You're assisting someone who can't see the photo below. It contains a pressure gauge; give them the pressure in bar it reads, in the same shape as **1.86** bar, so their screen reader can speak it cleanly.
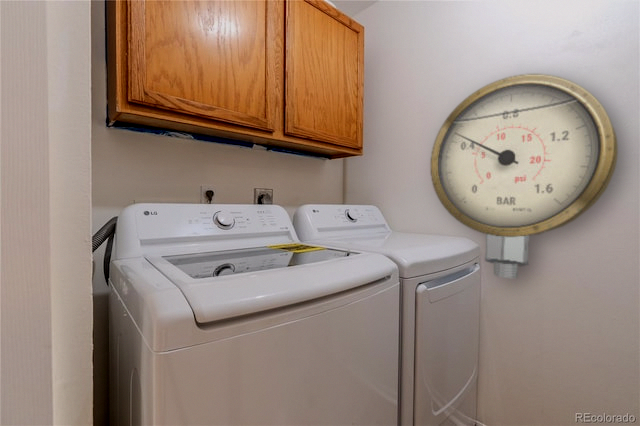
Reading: **0.45** bar
